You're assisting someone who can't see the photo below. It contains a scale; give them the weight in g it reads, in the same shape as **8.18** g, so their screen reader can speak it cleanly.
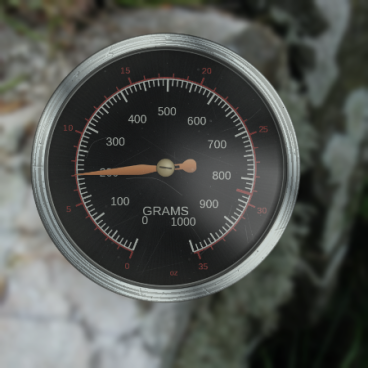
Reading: **200** g
